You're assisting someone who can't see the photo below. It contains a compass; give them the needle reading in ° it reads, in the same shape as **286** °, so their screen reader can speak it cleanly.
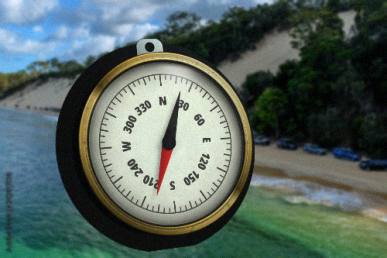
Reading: **200** °
